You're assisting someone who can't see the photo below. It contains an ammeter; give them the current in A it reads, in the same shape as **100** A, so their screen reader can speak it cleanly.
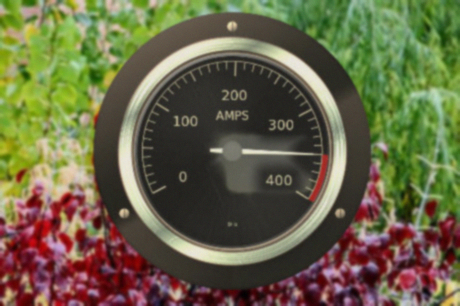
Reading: **350** A
